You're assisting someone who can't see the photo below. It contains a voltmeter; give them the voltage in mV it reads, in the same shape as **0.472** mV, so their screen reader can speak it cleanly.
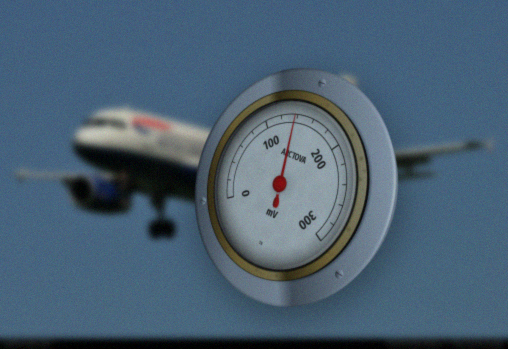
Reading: **140** mV
